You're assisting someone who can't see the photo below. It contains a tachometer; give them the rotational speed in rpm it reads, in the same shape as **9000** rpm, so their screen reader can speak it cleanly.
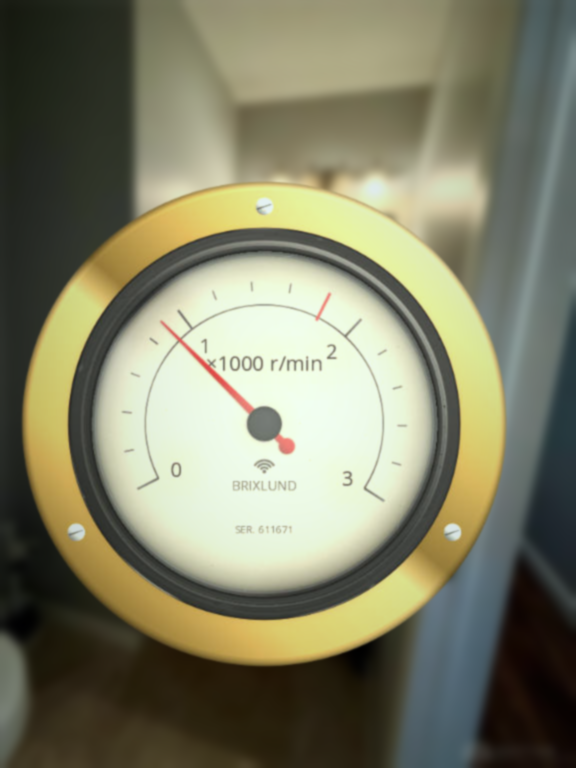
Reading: **900** rpm
